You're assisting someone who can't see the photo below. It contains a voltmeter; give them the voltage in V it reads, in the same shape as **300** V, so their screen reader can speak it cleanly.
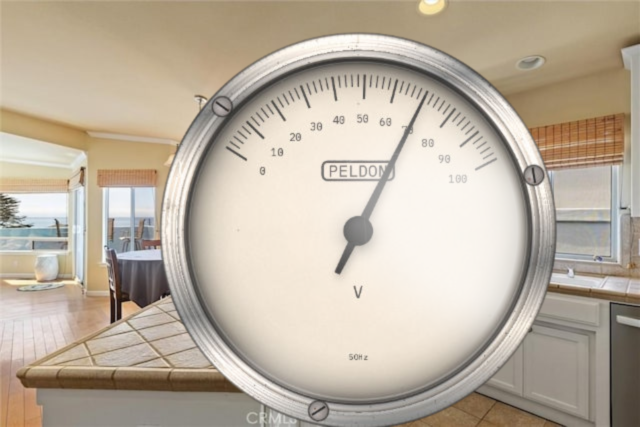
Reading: **70** V
